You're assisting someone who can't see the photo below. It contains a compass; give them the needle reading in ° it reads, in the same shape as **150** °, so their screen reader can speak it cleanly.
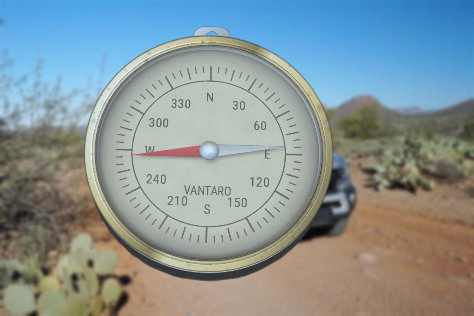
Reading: **265** °
